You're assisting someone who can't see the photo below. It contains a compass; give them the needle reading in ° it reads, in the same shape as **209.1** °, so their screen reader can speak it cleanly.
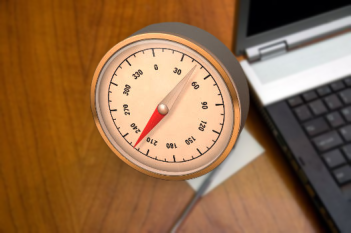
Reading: **225** °
